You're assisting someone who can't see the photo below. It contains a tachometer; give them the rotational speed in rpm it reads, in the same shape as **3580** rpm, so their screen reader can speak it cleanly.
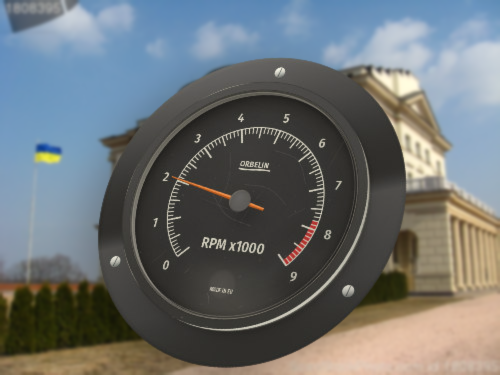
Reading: **2000** rpm
